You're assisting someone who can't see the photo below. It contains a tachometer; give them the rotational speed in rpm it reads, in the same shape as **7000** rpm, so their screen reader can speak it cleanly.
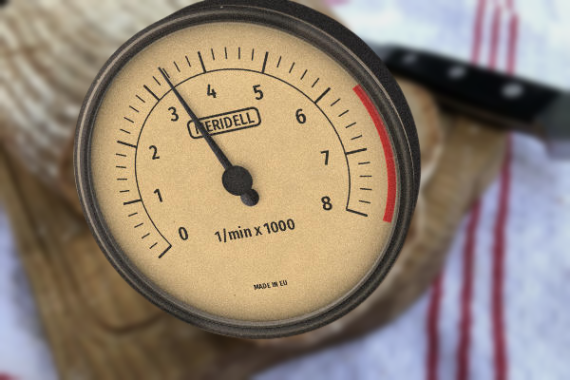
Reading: **3400** rpm
